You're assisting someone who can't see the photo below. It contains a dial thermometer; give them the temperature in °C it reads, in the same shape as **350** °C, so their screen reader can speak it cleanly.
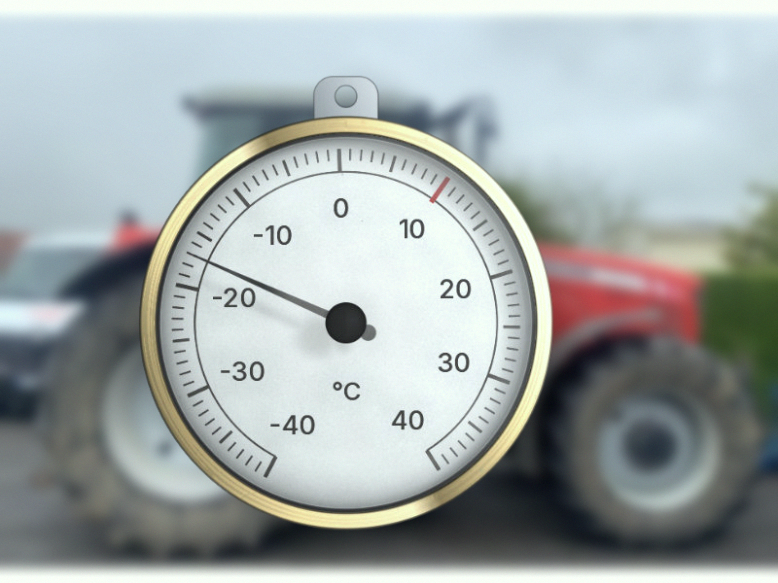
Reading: **-17** °C
